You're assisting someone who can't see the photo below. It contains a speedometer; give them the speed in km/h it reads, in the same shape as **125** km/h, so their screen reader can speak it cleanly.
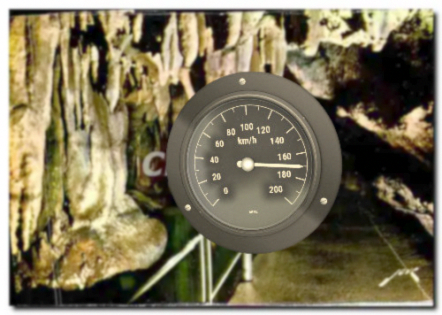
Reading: **170** km/h
